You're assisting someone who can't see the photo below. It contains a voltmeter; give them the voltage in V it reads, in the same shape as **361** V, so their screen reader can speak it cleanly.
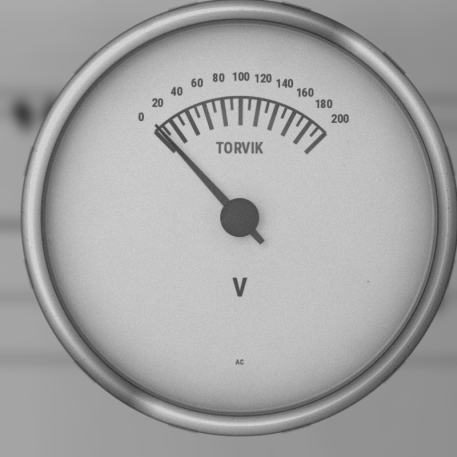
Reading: **5** V
